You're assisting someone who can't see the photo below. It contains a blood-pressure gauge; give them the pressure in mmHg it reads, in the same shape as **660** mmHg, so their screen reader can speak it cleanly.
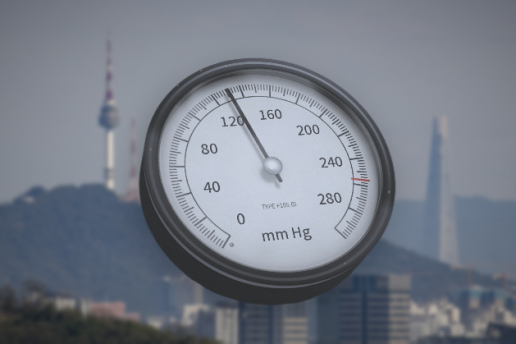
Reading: **130** mmHg
